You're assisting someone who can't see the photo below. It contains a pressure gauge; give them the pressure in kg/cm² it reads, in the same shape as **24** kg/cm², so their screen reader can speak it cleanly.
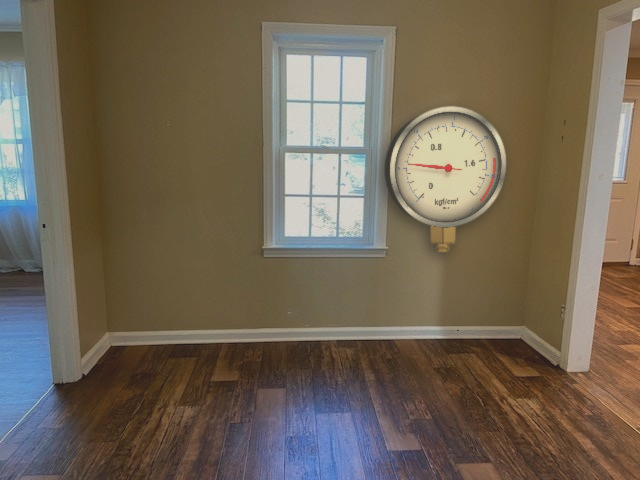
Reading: **0.4** kg/cm²
